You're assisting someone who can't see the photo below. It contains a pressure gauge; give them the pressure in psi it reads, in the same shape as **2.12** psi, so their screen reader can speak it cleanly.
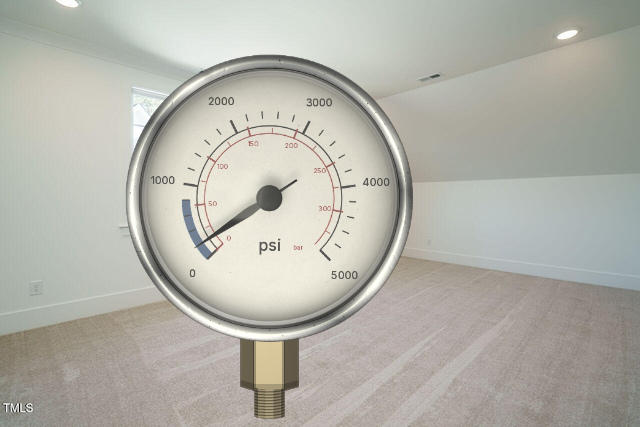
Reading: **200** psi
